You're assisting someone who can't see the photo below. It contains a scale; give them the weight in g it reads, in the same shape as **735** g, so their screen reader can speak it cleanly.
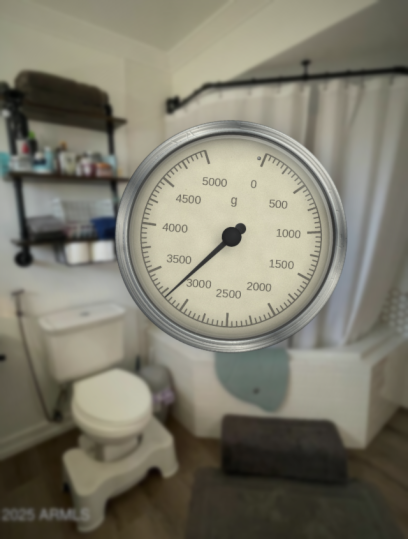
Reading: **3200** g
